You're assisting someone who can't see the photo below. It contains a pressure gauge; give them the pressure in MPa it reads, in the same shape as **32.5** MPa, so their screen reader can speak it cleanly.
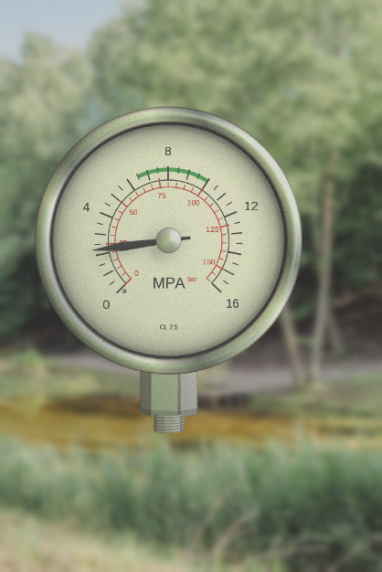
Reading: **2.25** MPa
